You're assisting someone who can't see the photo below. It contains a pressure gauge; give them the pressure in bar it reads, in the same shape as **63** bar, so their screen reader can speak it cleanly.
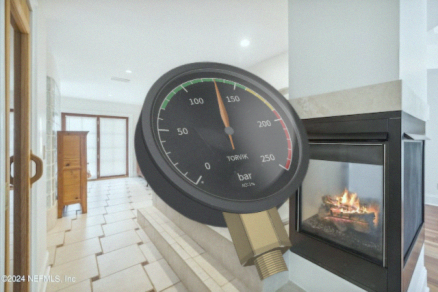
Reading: **130** bar
